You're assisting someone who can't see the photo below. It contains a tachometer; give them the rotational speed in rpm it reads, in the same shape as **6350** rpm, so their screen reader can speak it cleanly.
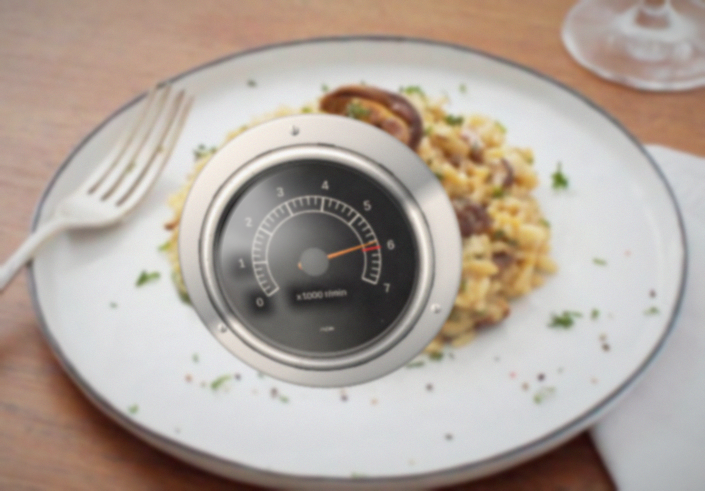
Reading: **5800** rpm
